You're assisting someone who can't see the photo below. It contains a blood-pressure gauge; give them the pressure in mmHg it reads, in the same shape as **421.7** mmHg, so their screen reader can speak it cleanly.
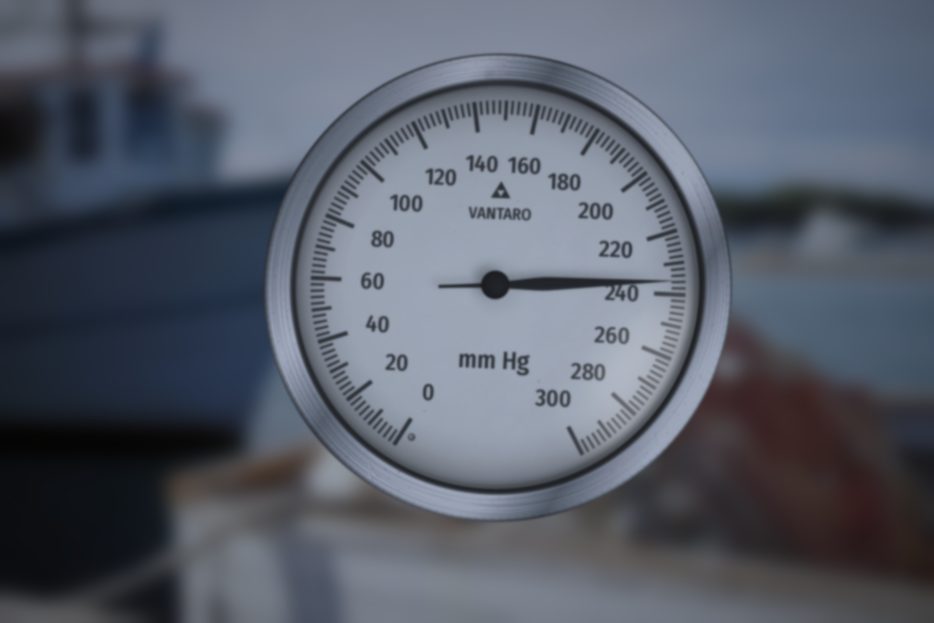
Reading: **236** mmHg
